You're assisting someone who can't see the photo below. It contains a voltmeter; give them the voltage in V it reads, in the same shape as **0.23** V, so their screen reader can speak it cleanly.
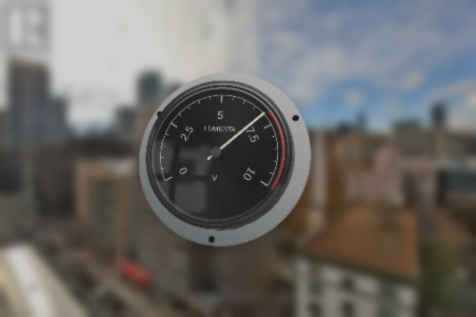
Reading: **7** V
